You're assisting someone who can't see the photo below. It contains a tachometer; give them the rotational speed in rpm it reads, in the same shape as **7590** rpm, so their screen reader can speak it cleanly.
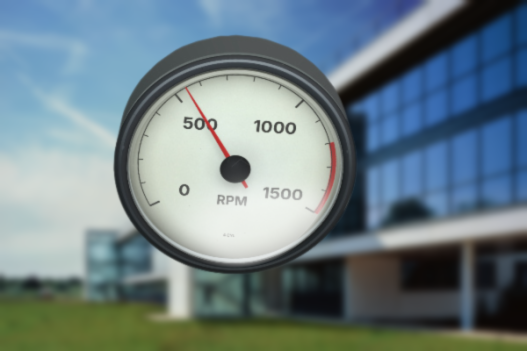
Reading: **550** rpm
